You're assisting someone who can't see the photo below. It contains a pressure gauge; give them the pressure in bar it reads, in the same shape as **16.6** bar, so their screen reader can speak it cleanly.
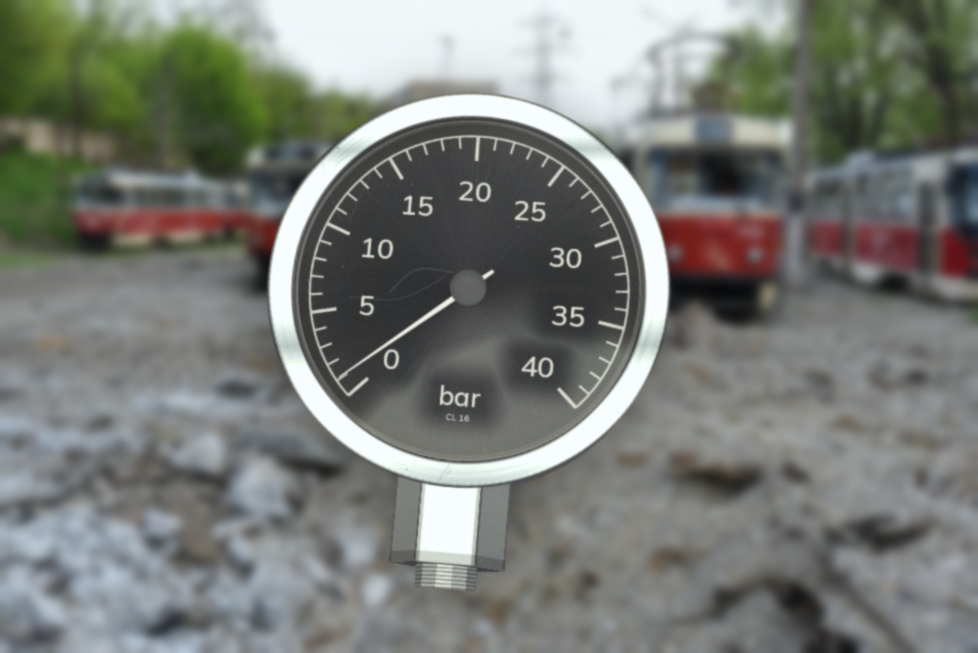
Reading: **1** bar
